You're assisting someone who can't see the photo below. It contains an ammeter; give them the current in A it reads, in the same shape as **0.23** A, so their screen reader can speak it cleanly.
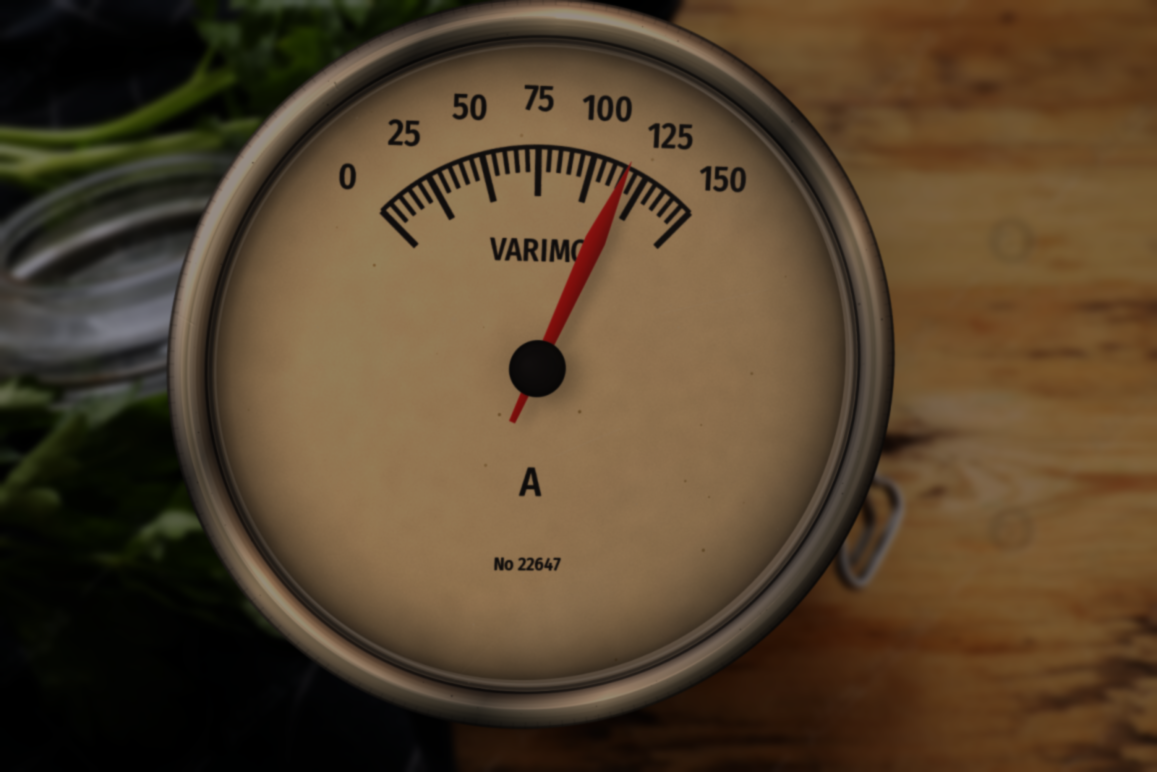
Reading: **115** A
